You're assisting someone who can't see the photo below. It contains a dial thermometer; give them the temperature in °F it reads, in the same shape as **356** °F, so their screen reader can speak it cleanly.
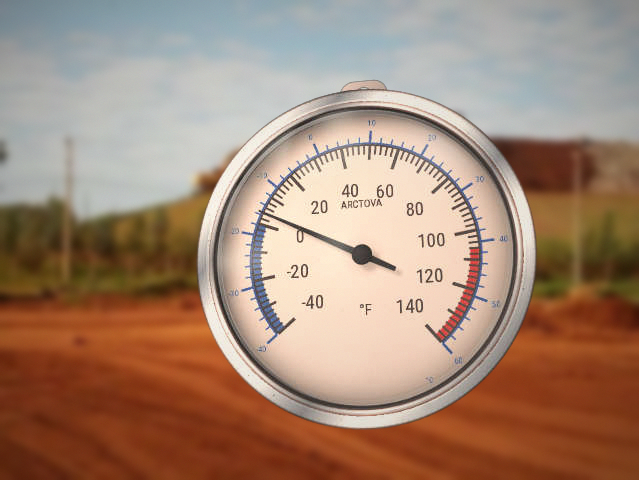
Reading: **4** °F
